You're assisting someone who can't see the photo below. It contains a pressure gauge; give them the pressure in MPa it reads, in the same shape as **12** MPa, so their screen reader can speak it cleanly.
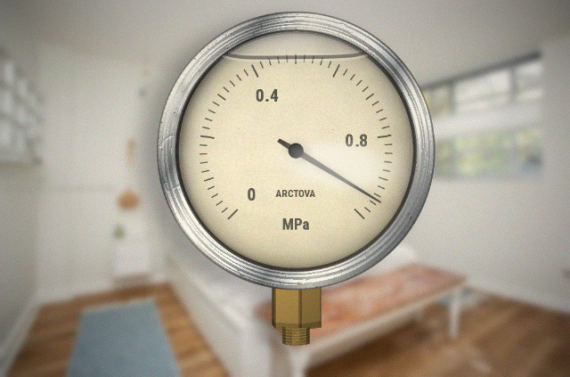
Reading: **0.95** MPa
